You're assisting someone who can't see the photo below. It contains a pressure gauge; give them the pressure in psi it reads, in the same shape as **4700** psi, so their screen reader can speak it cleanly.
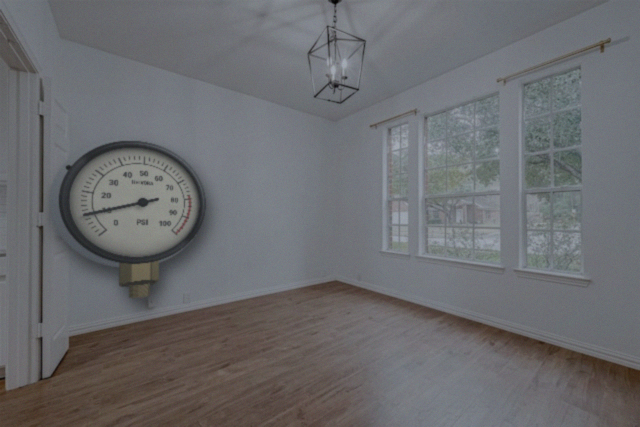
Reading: **10** psi
